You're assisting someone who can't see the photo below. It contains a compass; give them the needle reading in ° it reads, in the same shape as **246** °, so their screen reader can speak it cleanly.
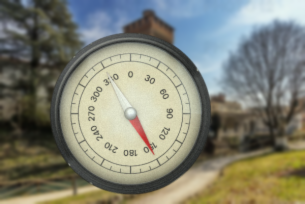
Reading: **150** °
